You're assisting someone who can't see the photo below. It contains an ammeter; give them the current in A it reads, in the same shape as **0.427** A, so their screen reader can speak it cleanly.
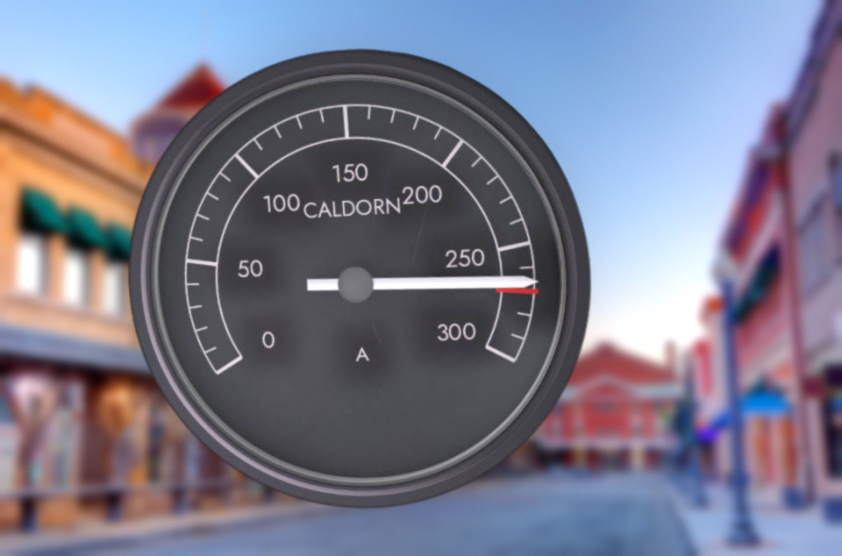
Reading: **265** A
